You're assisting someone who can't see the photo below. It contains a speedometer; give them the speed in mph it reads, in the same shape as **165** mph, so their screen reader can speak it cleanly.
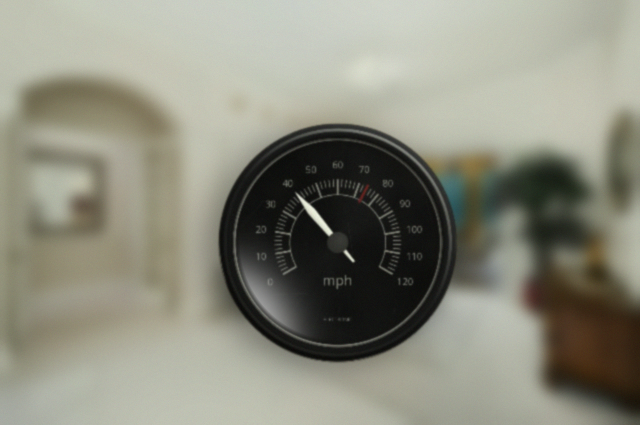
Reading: **40** mph
